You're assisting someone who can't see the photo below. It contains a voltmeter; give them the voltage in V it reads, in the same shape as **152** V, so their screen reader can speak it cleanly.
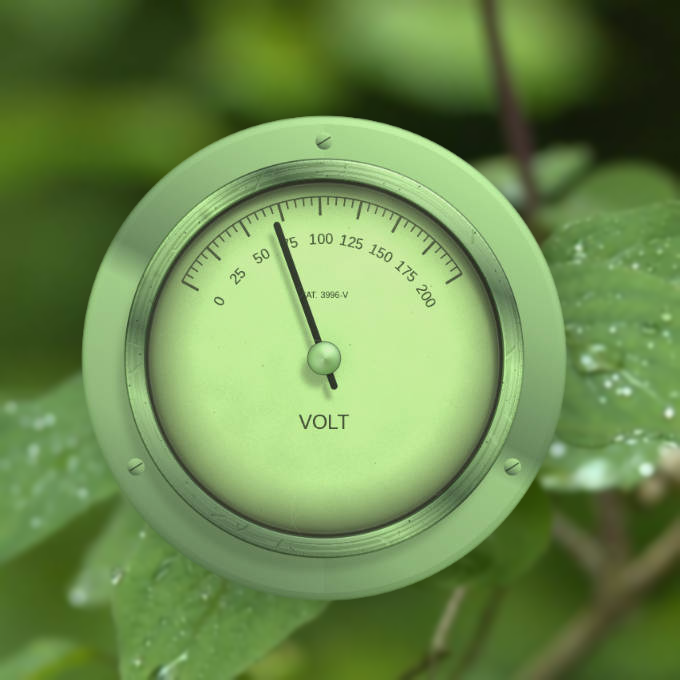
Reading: **70** V
